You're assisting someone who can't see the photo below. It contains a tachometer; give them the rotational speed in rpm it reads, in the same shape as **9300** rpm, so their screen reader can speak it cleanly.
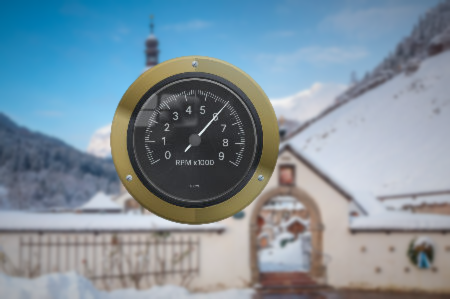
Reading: **6000** rpm
